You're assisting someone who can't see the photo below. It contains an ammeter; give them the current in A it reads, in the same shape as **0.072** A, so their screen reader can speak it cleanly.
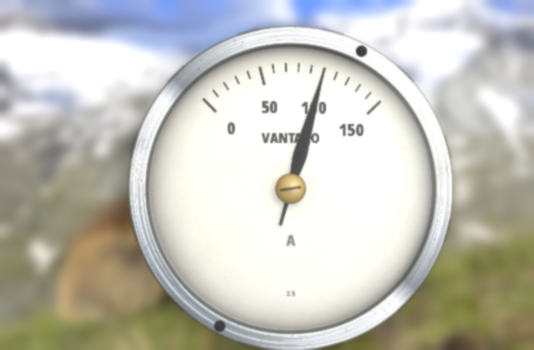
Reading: **100** A
